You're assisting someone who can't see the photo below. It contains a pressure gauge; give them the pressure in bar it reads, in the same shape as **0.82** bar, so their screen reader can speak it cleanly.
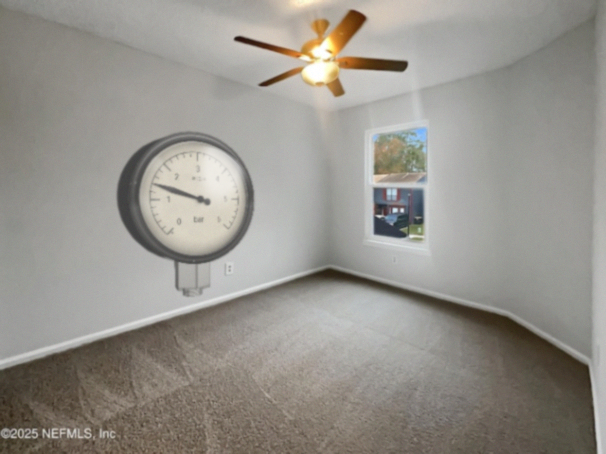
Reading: **1.4** bar
